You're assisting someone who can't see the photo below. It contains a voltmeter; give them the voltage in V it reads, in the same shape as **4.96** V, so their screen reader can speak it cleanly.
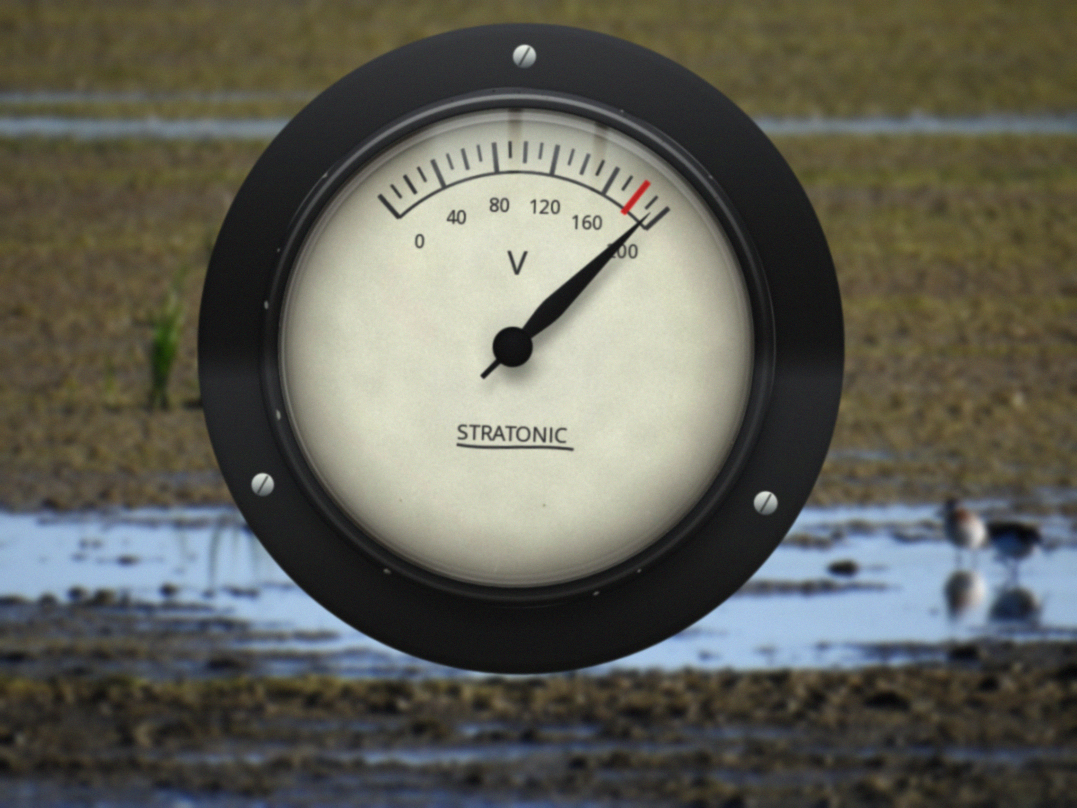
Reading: **195** V
